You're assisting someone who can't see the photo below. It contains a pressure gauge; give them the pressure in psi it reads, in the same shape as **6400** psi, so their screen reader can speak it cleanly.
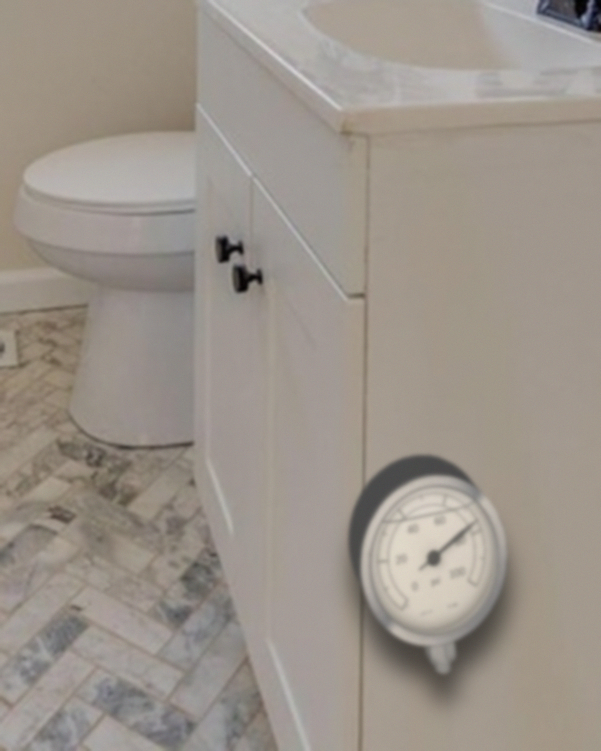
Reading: **75** psi
